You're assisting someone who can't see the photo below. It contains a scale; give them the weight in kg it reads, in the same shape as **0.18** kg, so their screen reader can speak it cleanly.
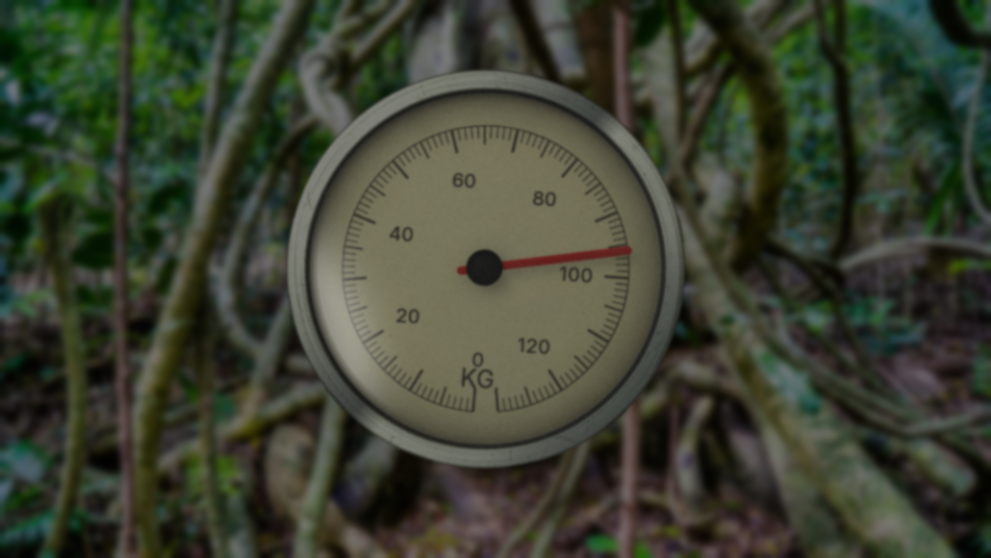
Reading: **96** kg
